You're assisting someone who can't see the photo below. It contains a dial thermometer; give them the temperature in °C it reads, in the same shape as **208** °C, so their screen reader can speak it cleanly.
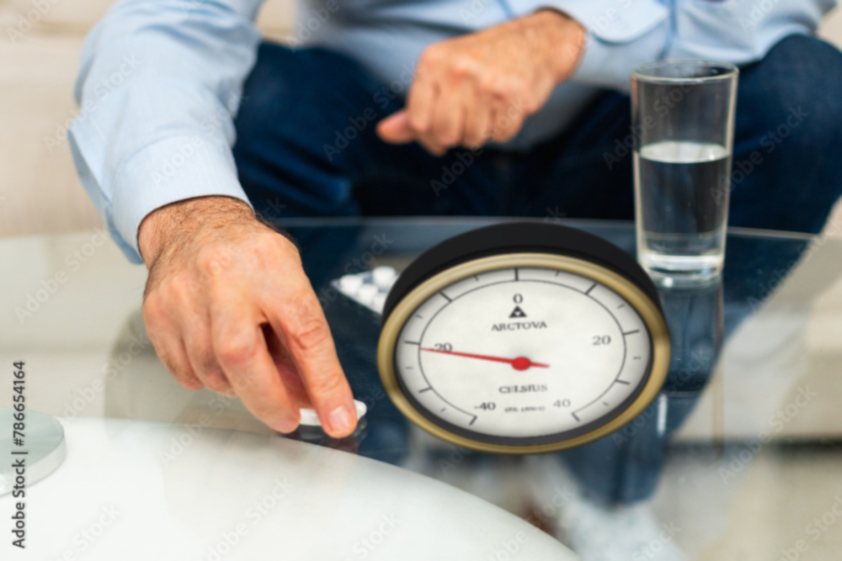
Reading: **-20** °C
